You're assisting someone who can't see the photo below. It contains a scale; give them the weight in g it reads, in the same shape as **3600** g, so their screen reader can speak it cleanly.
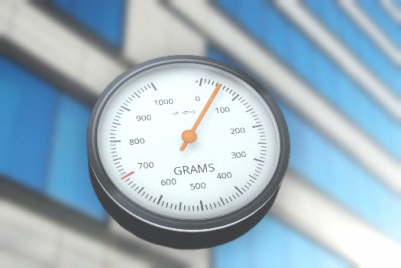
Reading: **50** g
